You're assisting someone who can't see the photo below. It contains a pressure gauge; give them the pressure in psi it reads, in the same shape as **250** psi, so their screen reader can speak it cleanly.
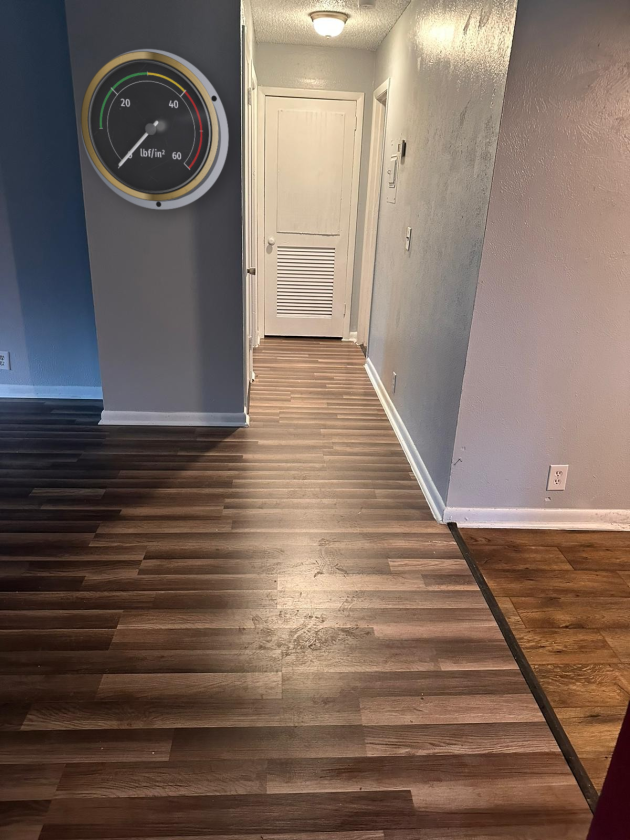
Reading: **0** psi
